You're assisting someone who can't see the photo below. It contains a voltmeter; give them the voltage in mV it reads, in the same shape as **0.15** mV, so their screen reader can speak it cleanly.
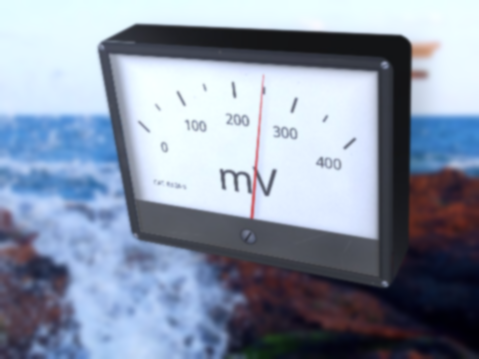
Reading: **250** mV
